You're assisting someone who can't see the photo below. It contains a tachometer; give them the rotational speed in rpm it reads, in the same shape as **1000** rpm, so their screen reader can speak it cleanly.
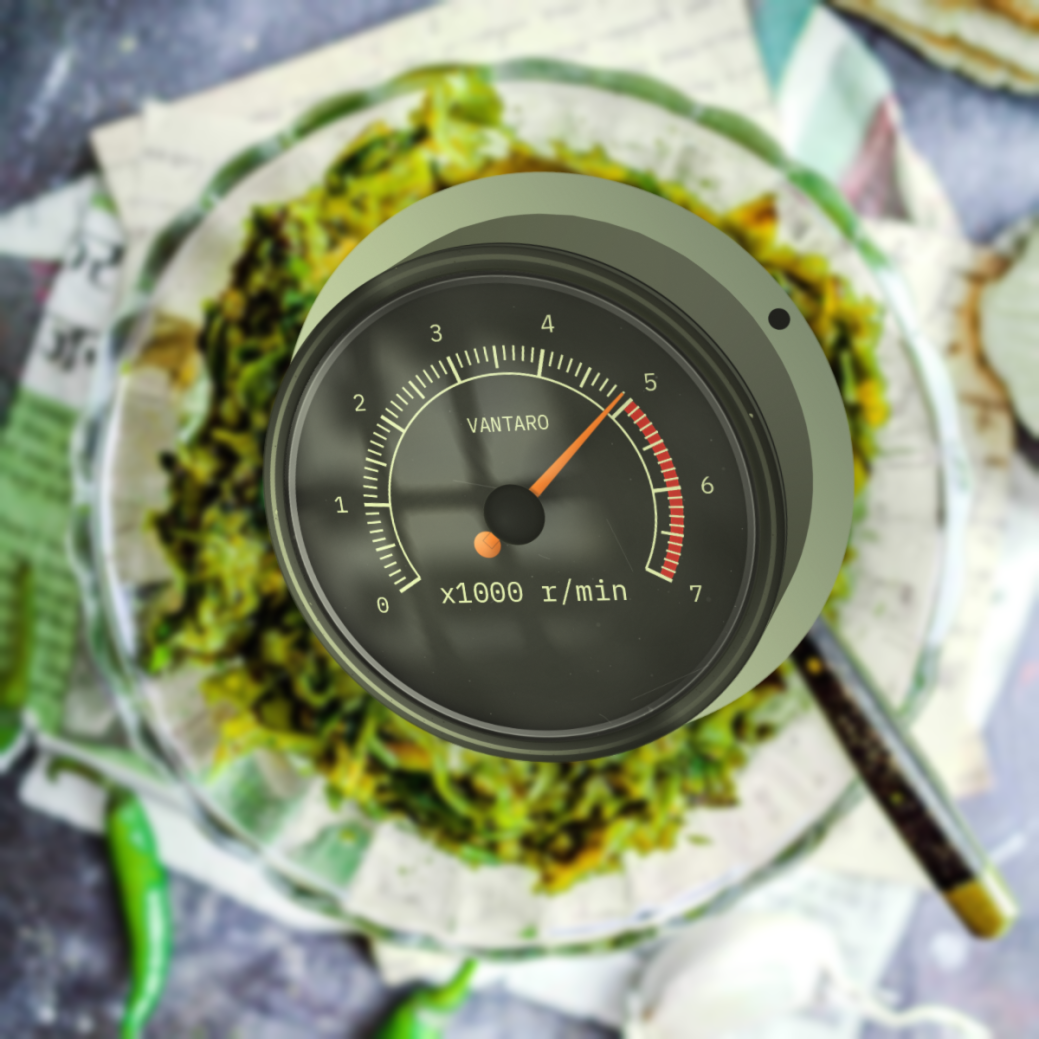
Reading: **4900** rpm
